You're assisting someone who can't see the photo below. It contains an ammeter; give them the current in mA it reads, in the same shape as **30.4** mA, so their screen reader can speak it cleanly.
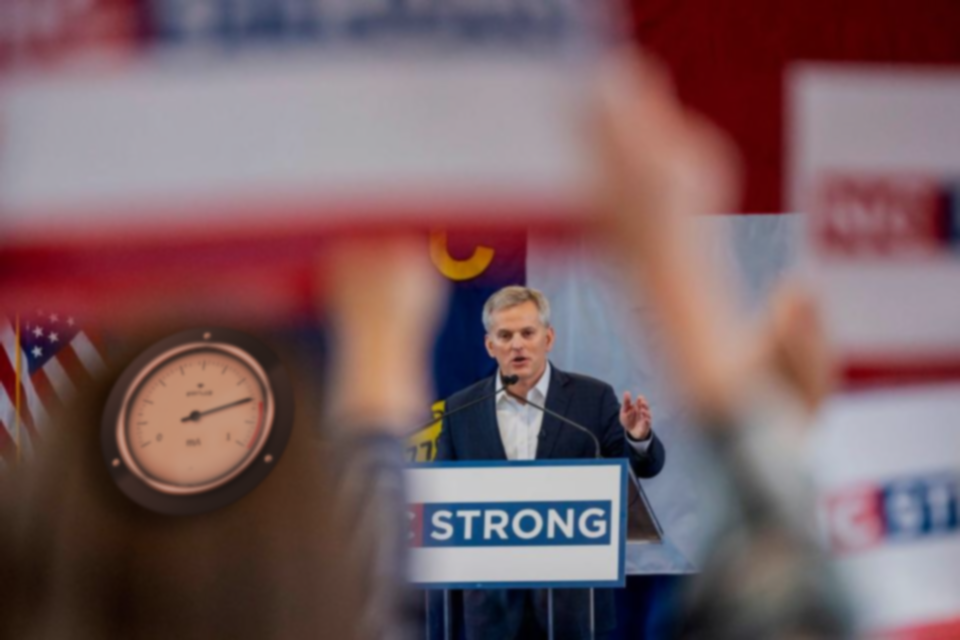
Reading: **0.8** mA
